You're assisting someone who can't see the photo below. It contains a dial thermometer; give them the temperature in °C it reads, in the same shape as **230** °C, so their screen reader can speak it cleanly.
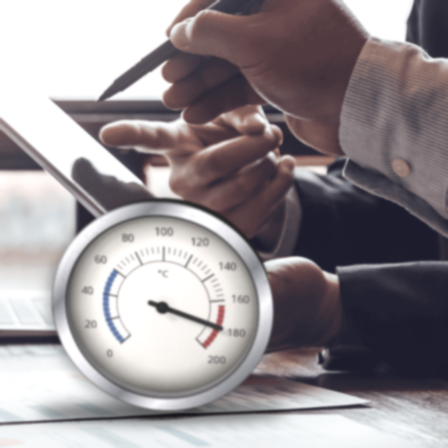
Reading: **180** °C
